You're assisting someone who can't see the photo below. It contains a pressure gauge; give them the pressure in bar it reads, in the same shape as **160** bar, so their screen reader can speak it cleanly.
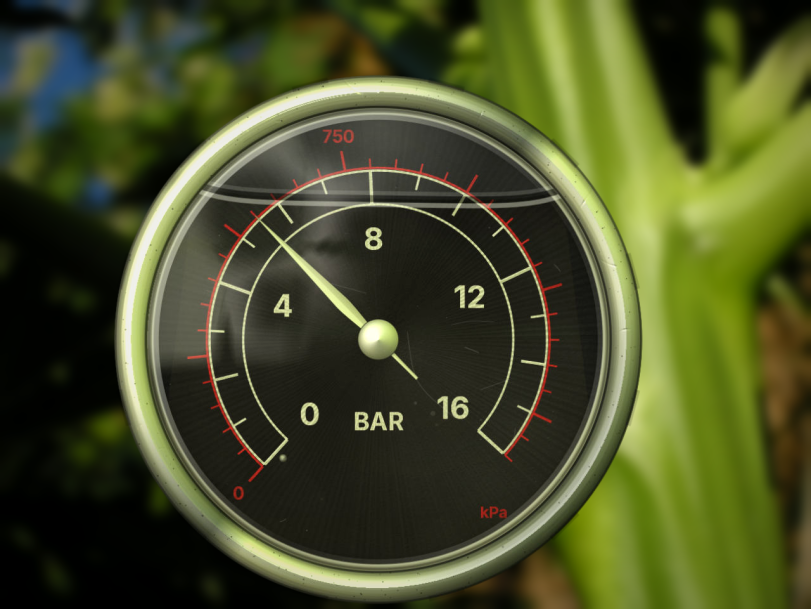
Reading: **5.5** bar
